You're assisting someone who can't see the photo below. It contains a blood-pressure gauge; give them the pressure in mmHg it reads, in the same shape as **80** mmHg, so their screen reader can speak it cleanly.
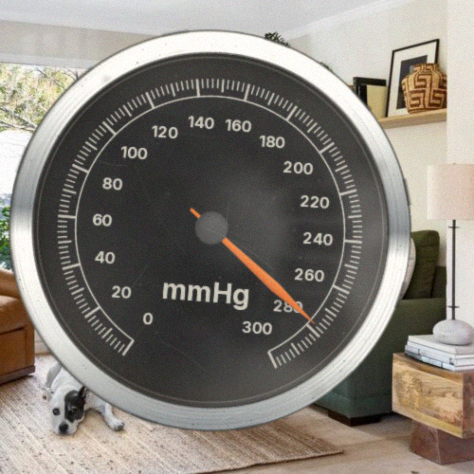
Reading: **278** mmHg
